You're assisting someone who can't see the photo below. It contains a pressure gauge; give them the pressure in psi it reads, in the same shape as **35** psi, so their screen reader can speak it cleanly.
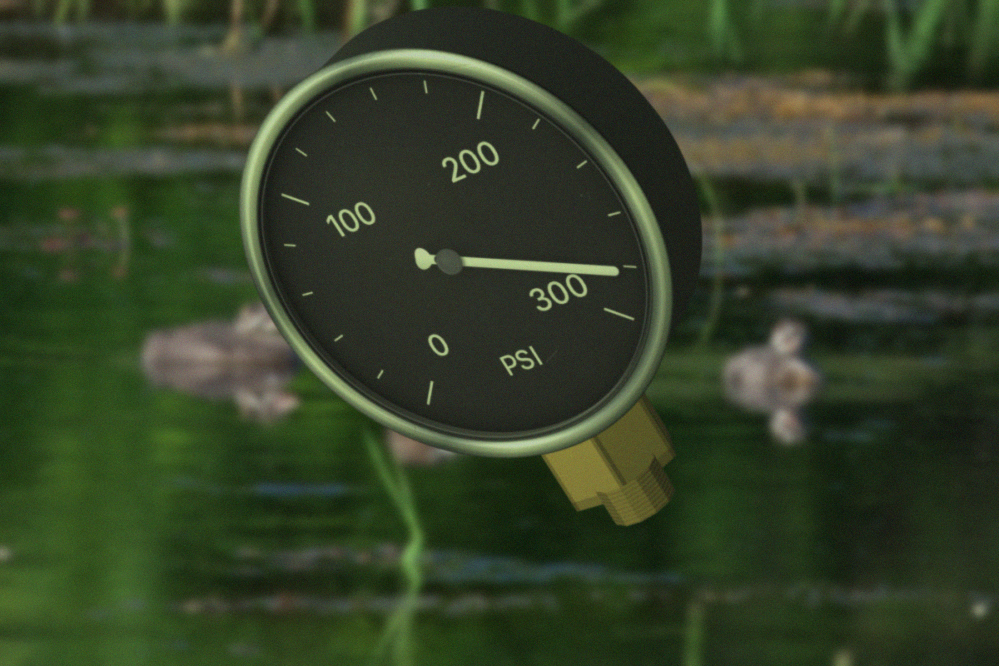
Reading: **280** psi
